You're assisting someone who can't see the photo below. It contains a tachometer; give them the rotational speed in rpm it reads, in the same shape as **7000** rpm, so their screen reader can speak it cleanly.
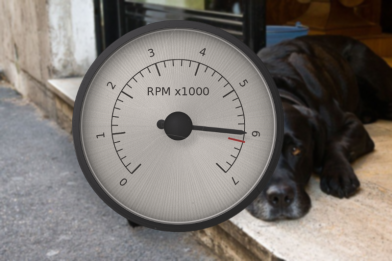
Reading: **6000** rpm
